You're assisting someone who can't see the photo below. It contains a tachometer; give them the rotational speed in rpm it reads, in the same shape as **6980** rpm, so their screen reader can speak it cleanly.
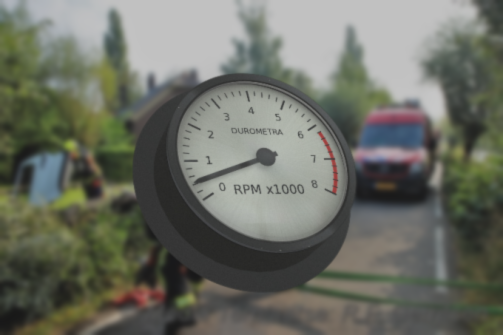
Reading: **400** rpm
